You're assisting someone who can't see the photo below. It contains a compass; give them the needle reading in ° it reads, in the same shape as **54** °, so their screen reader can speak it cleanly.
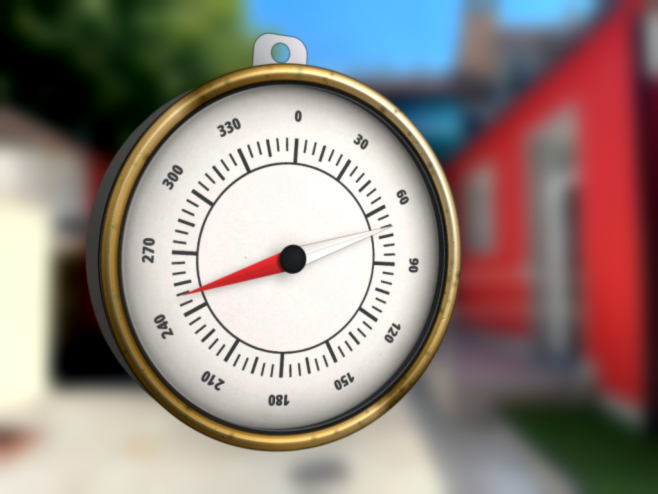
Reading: **250** °
